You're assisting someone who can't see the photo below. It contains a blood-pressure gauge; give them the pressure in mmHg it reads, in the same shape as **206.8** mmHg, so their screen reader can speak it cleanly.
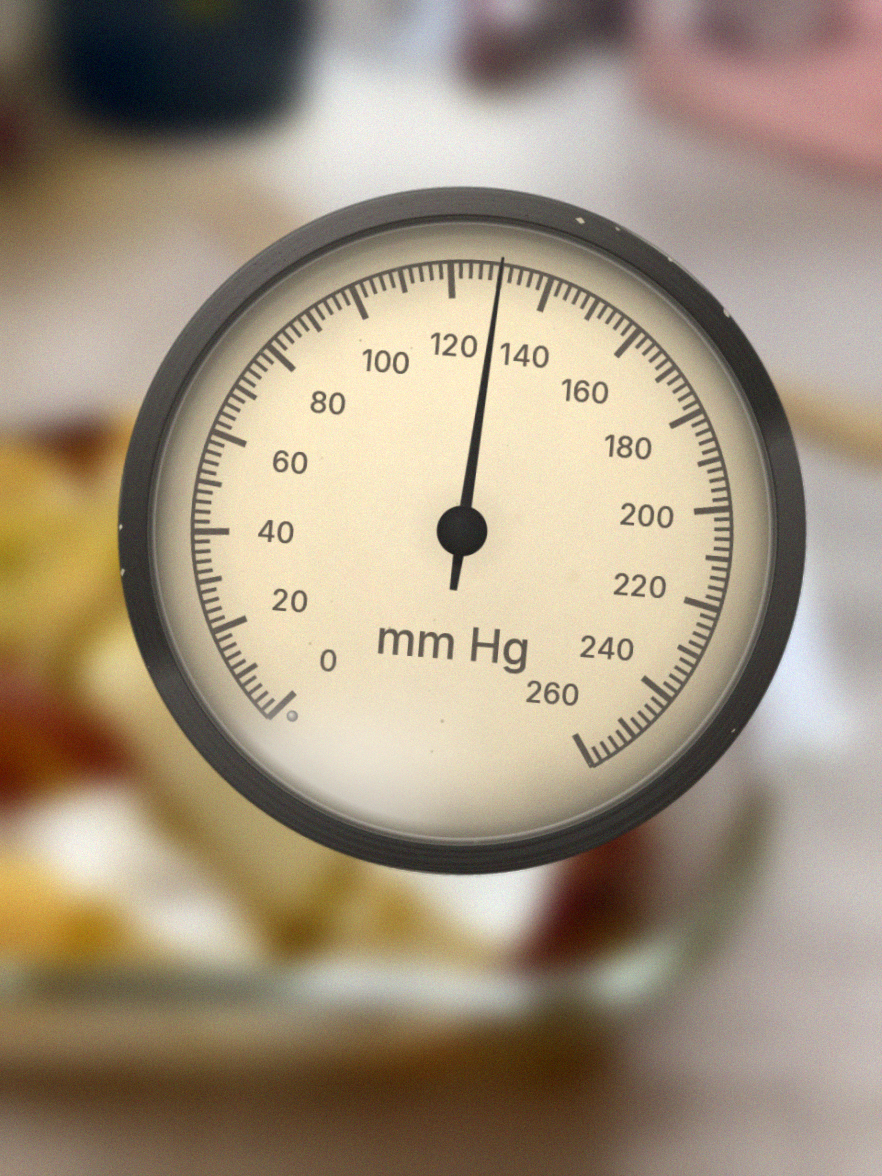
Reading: **130** mmHg
